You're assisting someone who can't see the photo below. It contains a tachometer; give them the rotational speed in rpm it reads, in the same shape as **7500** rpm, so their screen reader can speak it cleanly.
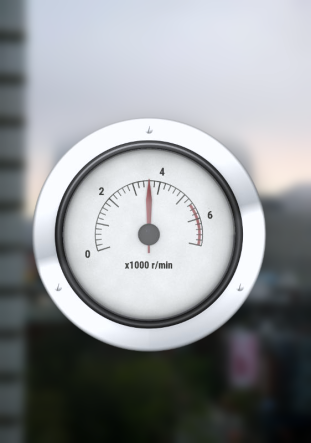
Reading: **3600** rpm
